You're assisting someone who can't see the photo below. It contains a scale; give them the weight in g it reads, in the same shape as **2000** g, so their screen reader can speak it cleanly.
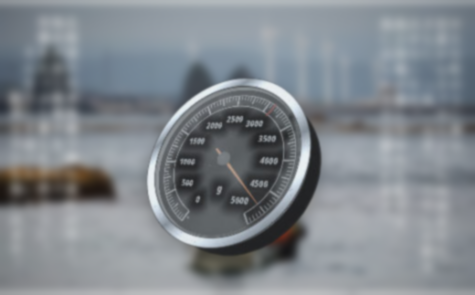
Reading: **4750** g
